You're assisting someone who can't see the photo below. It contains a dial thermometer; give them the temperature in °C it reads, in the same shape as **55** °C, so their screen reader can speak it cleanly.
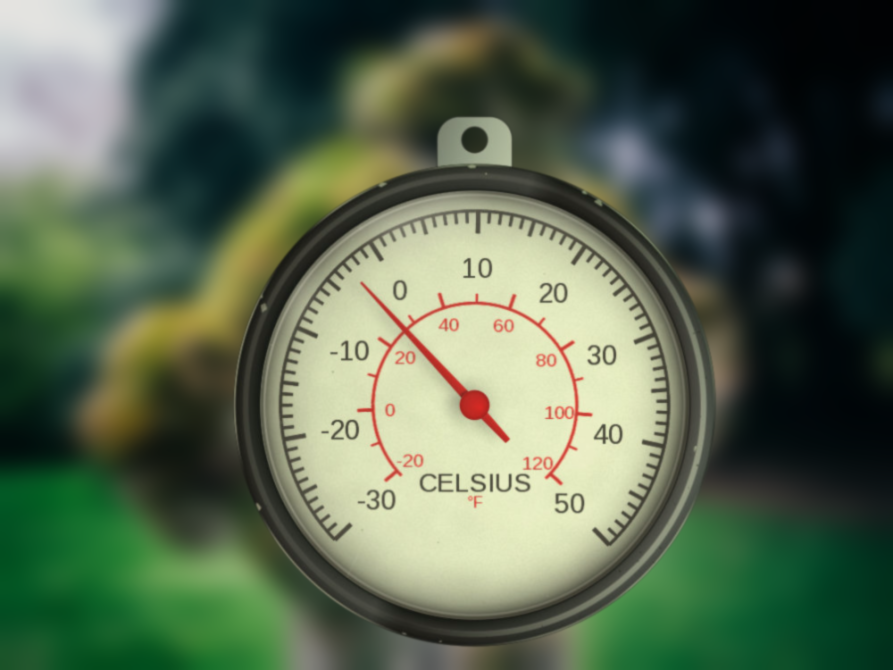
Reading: **-3** °C
